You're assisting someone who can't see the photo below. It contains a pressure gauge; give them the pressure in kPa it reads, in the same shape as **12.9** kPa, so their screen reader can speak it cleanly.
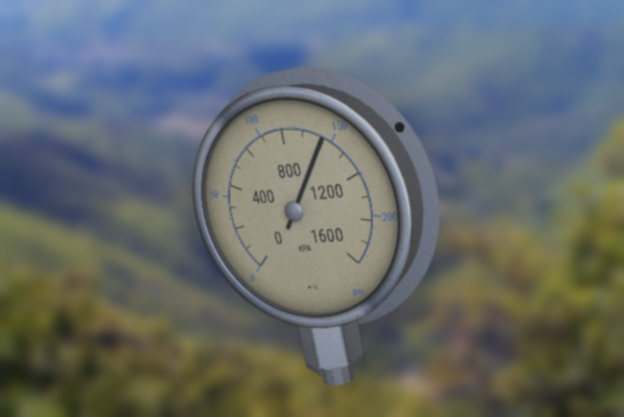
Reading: **1000** kPa
